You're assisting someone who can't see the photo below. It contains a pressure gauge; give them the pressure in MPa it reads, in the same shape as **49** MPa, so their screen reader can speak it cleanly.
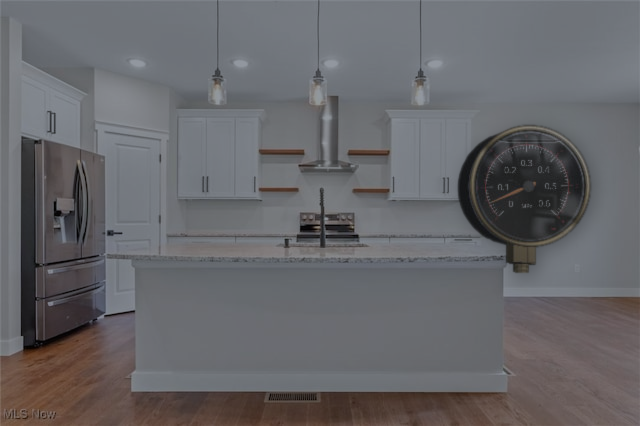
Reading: **0.05** MPa
